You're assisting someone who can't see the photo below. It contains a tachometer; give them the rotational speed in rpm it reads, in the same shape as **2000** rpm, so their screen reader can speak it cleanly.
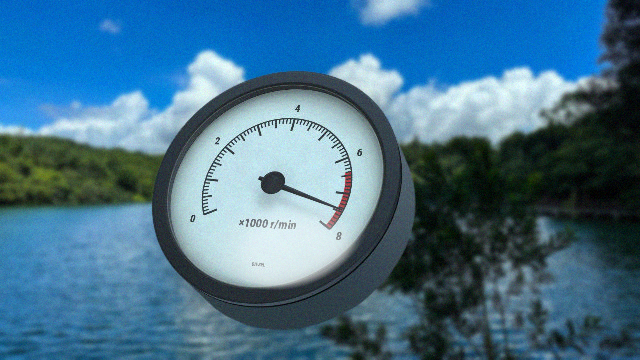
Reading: **7500** rpm
